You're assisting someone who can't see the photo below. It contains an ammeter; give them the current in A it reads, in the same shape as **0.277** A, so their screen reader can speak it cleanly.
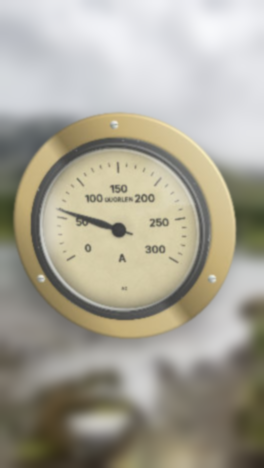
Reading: **60** A
